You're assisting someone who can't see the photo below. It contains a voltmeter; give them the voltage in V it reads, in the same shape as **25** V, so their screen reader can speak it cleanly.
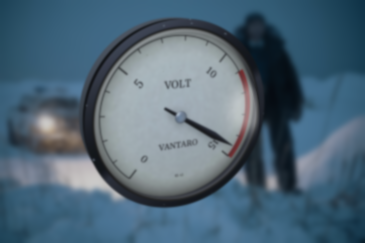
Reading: **14.5** V
